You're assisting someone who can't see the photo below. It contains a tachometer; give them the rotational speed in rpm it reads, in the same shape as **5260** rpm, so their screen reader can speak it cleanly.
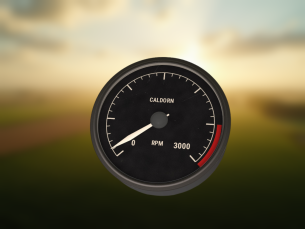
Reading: **100** rpm
